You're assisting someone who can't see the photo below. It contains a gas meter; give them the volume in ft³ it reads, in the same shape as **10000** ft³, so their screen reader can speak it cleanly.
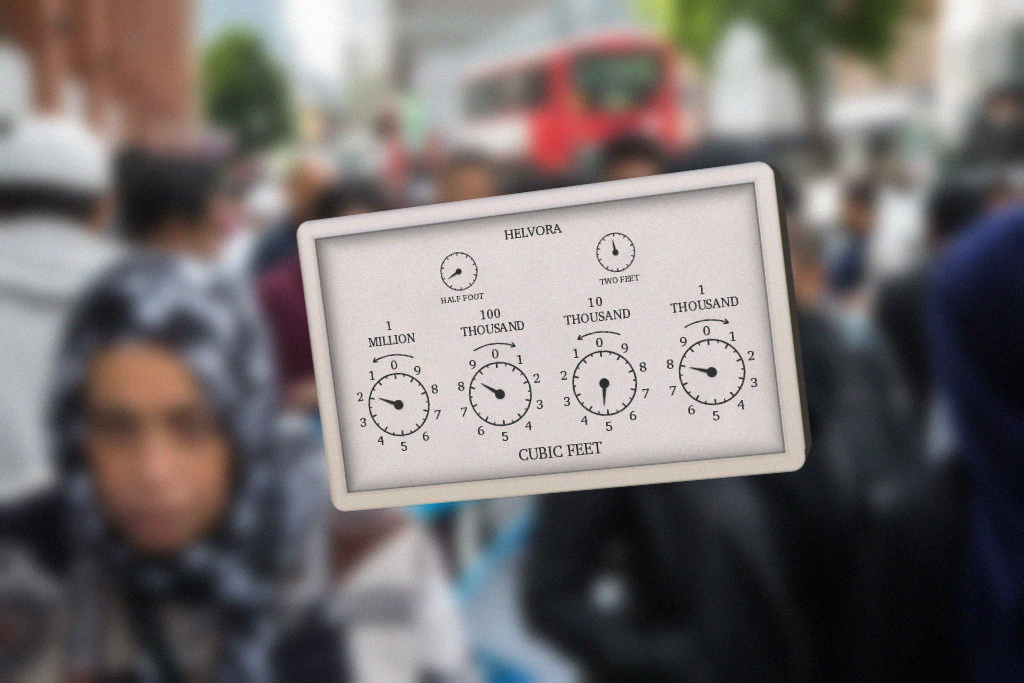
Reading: **184800** ft³
